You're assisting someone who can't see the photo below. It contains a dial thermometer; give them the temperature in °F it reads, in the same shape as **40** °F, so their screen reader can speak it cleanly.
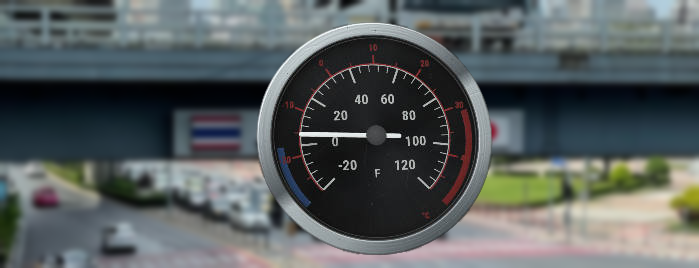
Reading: **4** °F
